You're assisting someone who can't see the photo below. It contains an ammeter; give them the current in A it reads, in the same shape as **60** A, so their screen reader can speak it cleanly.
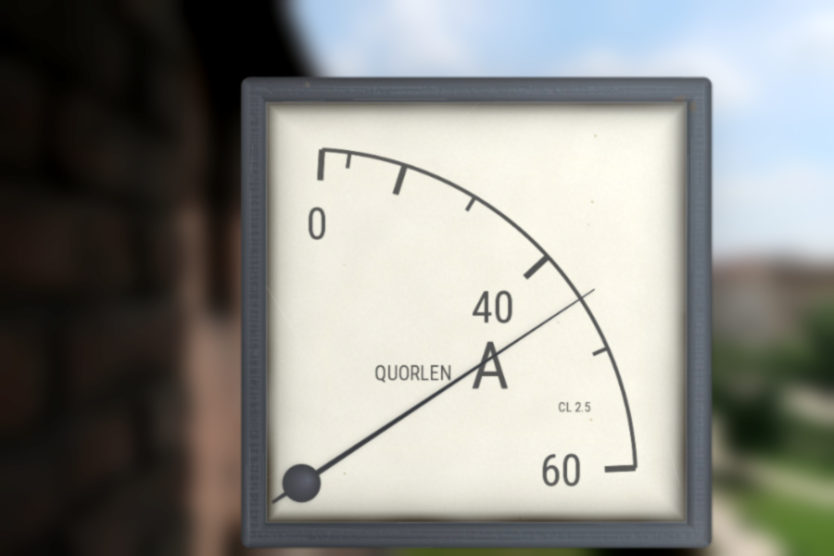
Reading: **45** A
